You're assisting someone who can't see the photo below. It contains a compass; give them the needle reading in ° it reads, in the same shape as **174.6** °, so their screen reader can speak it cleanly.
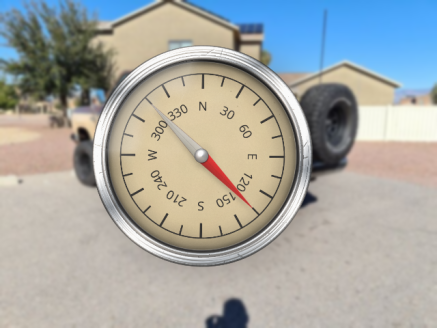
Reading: **135** °
